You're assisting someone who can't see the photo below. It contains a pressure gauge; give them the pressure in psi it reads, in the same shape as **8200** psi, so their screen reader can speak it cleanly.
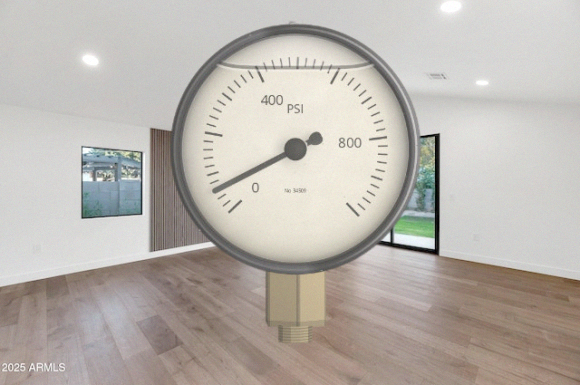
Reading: **60** psi
